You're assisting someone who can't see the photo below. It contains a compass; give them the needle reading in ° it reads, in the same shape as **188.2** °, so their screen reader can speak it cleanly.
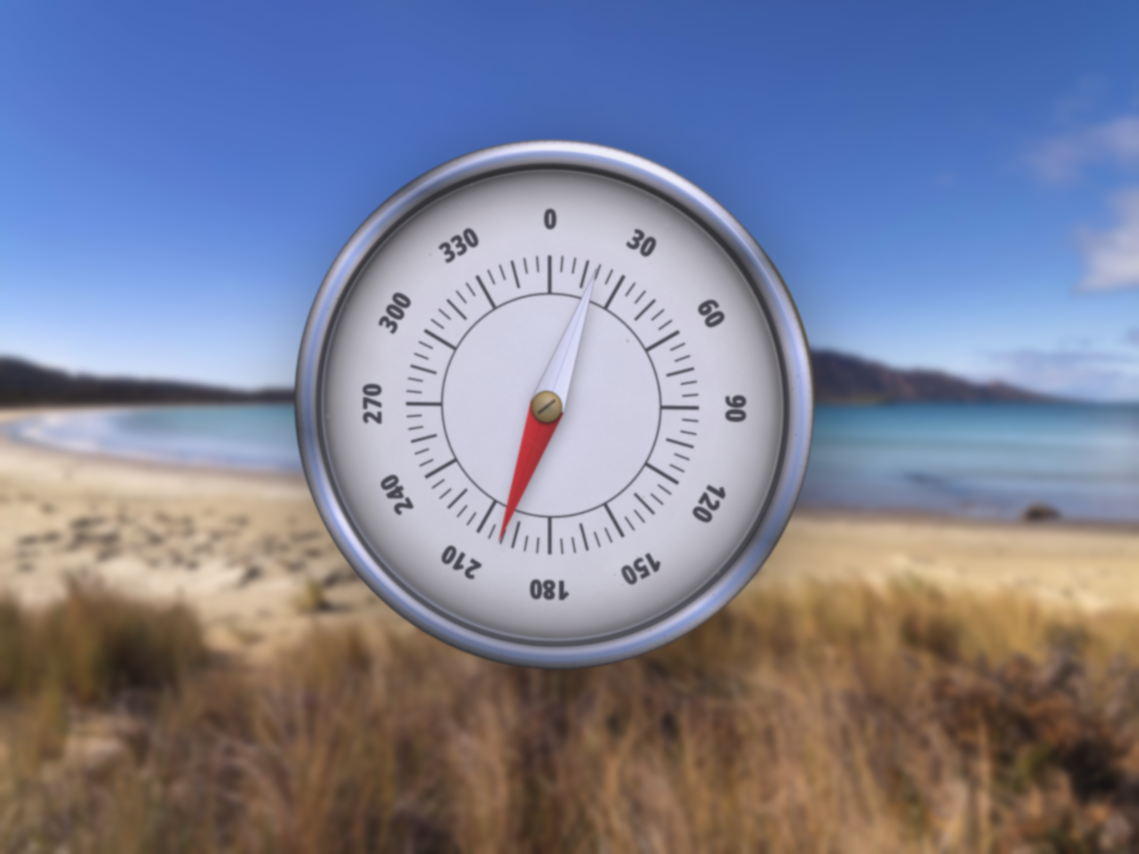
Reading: **200** °
